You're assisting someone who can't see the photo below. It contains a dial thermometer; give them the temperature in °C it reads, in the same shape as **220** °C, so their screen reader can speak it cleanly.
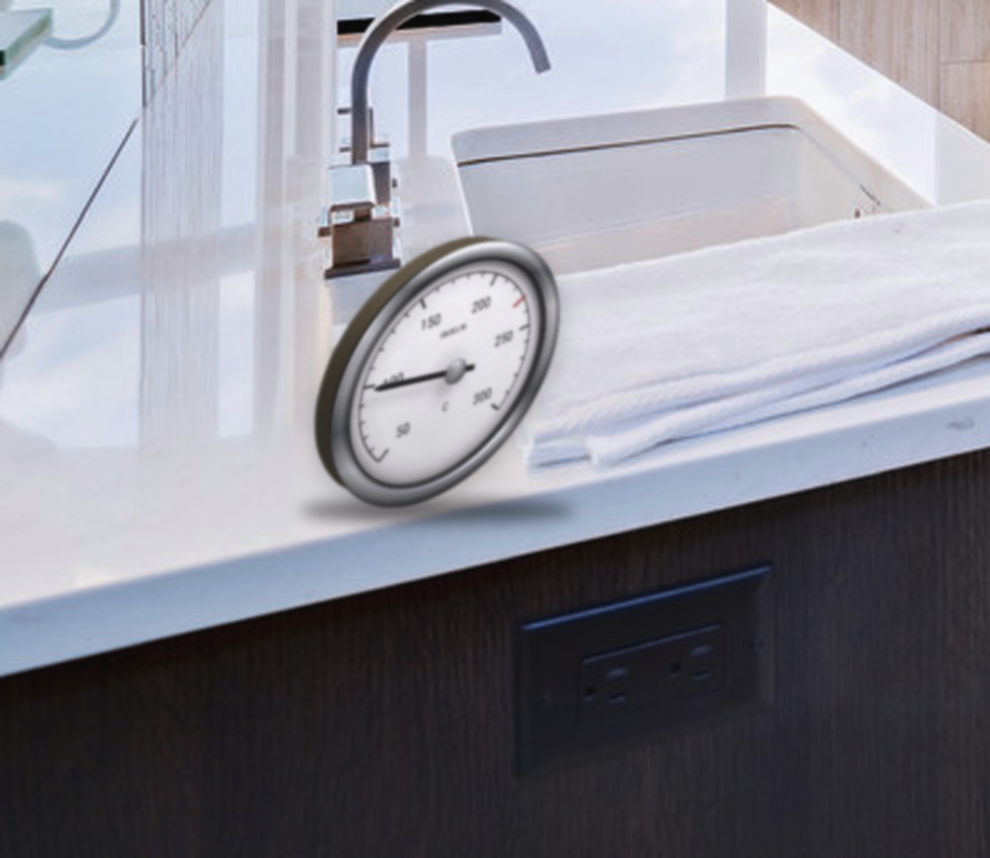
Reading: **100** °C
